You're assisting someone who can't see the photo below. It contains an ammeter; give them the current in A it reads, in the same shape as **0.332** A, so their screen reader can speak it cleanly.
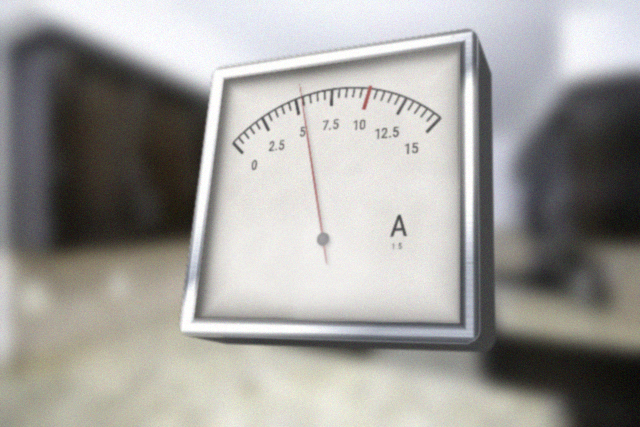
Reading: **5.5** A
